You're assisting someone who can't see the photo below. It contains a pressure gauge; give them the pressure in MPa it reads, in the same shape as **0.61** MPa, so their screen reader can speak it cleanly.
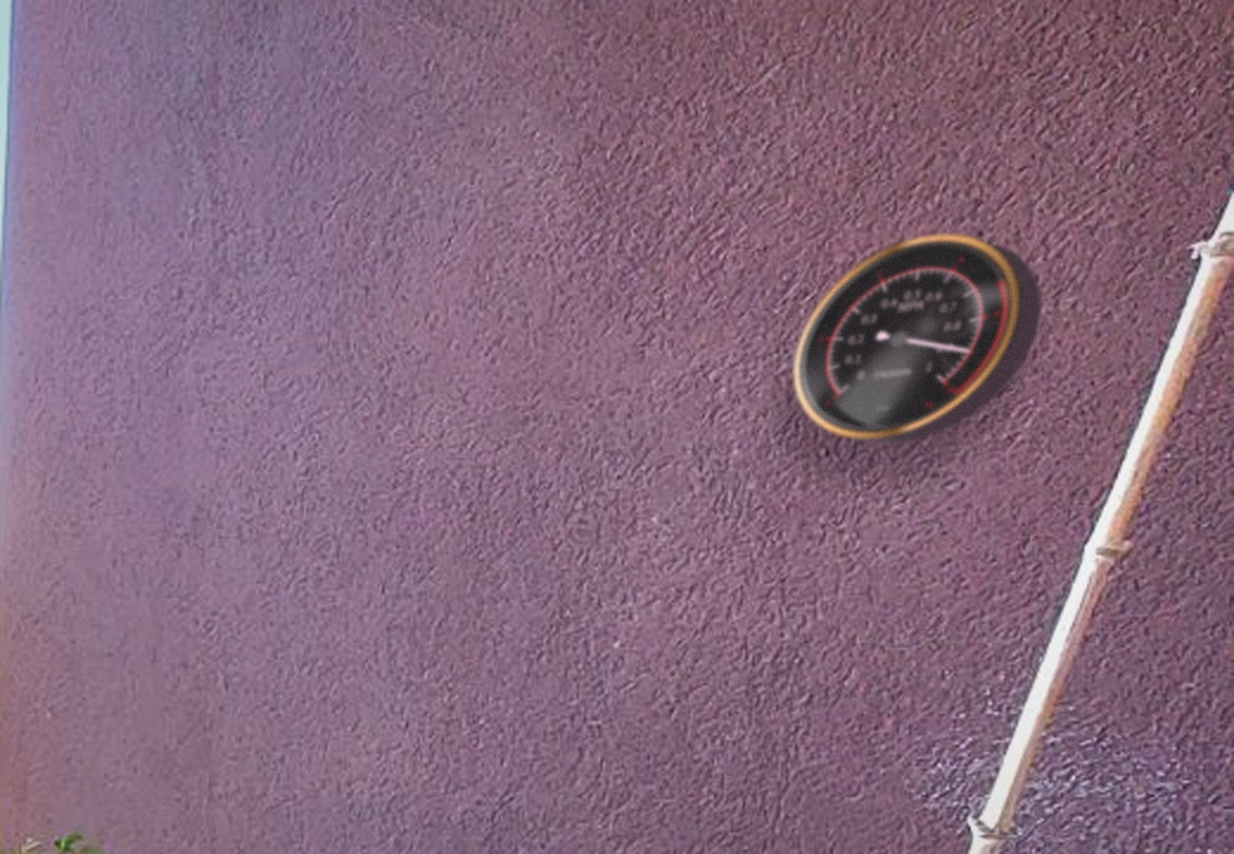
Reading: **0.9** MPa
